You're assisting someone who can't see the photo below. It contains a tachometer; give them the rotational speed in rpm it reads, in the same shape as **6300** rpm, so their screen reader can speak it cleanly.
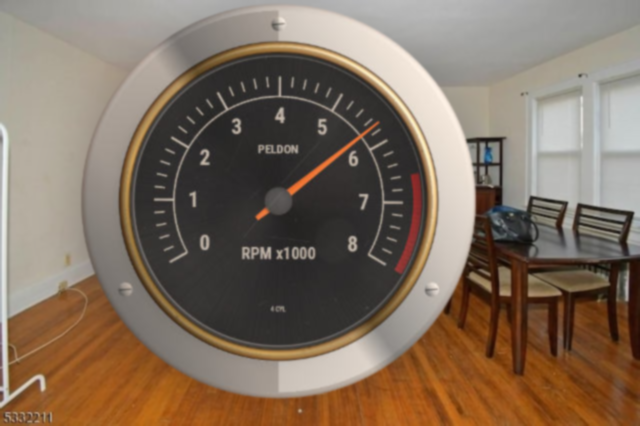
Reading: **5700** rpm
